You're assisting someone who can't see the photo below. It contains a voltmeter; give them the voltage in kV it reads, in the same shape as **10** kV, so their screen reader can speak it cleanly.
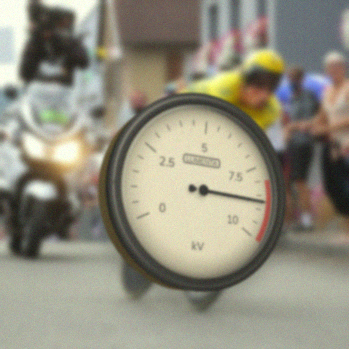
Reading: **8.75** kV
